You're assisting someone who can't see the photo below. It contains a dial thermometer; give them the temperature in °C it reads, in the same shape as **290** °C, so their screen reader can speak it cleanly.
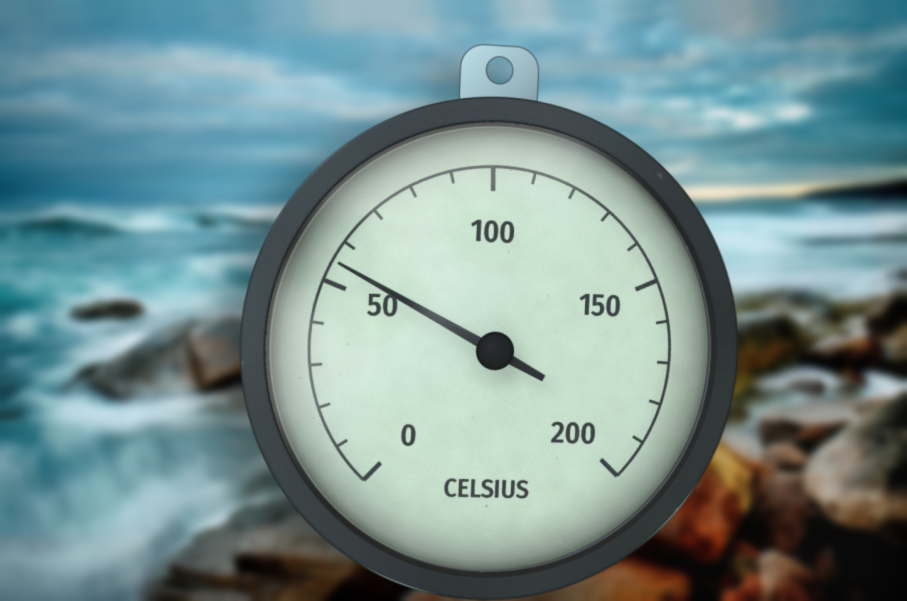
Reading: **55** °C
